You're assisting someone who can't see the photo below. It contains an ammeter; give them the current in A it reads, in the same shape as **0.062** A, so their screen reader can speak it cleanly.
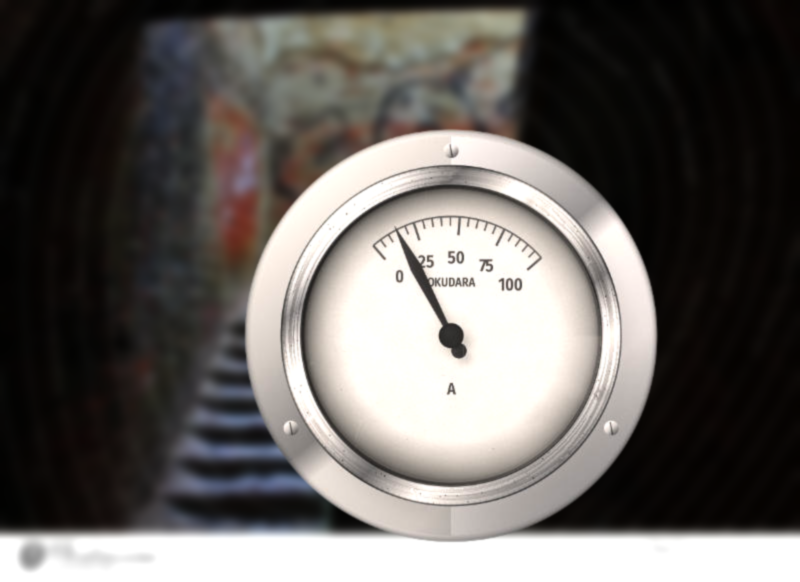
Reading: **15** A
